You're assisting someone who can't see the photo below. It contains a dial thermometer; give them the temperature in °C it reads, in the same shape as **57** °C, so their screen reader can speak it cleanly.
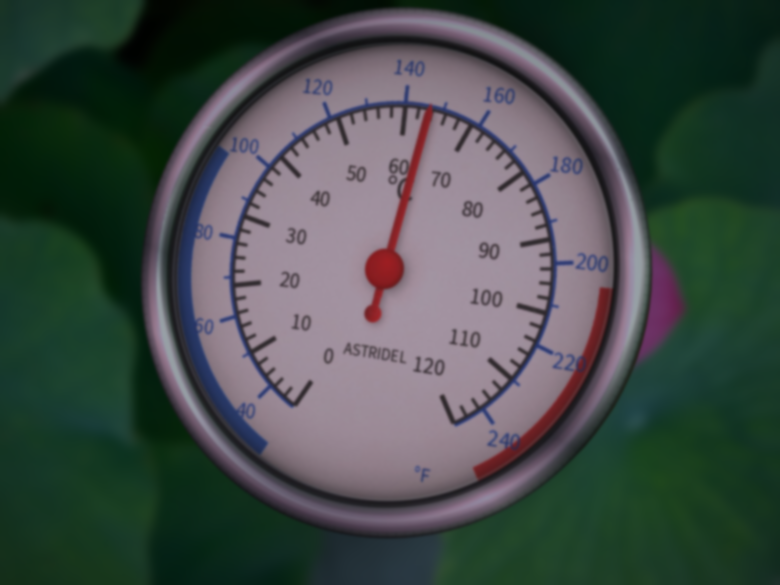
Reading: **64** °C
